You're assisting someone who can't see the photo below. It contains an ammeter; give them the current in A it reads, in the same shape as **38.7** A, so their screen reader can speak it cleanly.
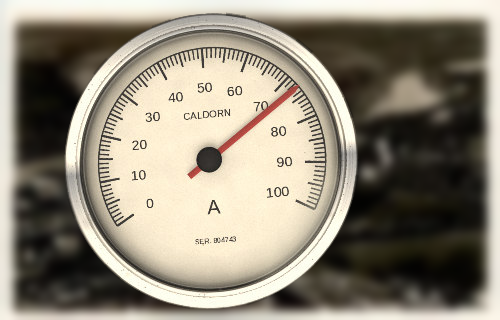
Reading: **73** A
